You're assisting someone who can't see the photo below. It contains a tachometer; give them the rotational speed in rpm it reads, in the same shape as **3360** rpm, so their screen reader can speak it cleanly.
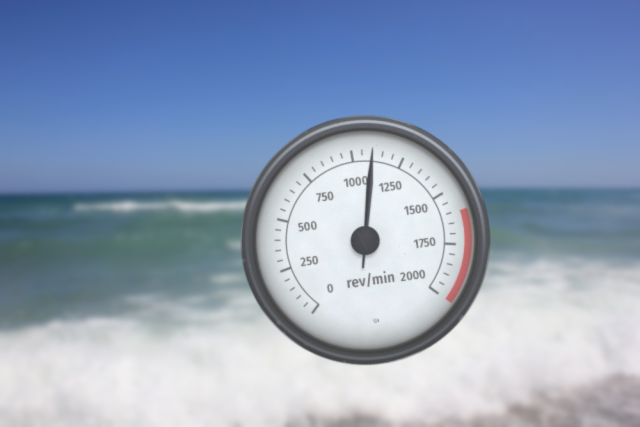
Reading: **1100** rpm
